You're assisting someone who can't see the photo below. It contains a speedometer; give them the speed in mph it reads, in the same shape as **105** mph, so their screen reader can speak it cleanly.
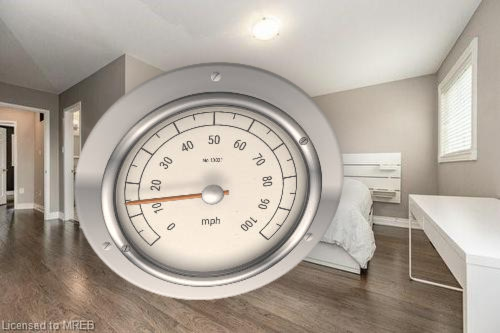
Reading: **15** mph
